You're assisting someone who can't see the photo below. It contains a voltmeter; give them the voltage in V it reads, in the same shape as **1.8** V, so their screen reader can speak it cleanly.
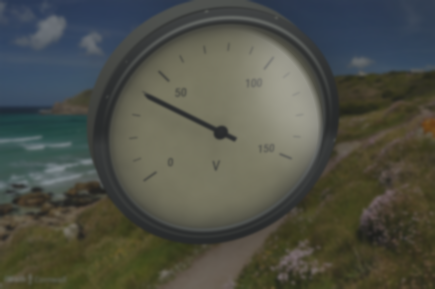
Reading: **40** V
